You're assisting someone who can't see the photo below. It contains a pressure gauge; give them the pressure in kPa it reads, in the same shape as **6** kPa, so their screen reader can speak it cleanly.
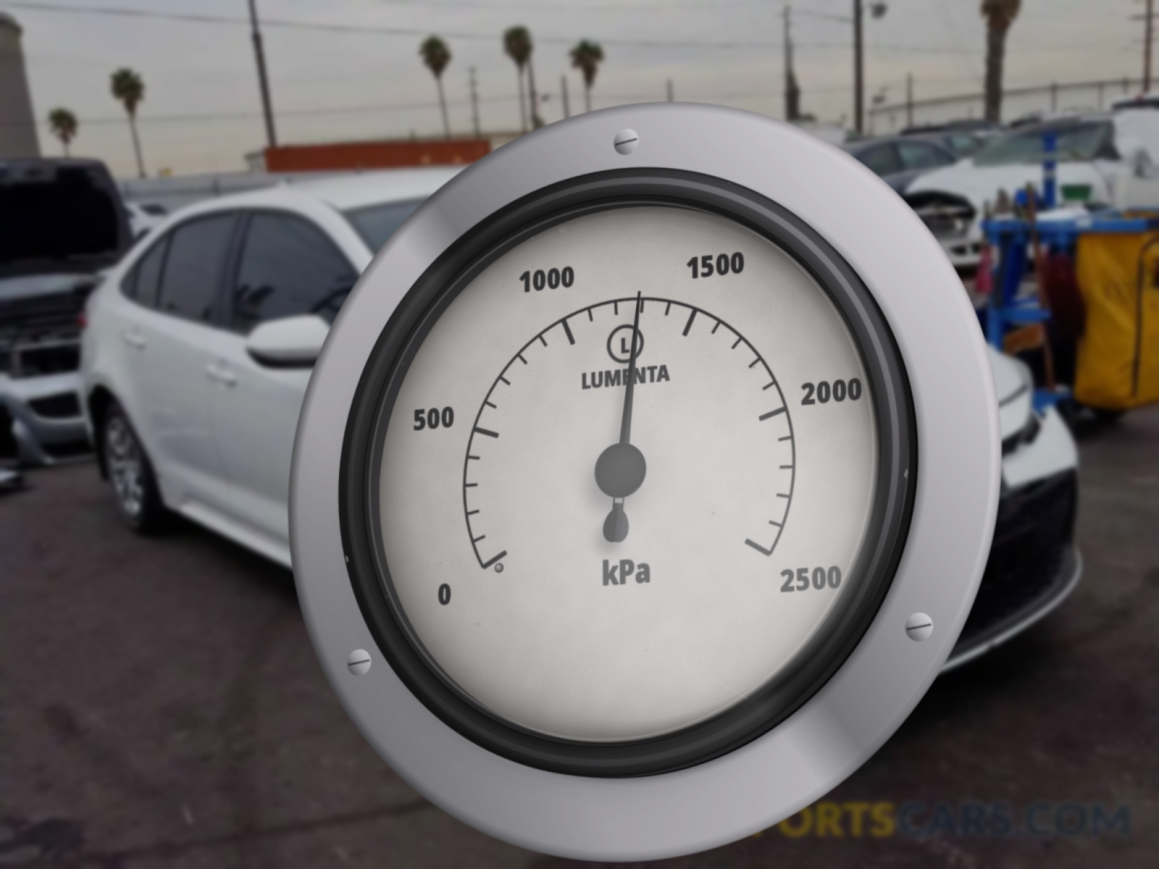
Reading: **1300** kPa
